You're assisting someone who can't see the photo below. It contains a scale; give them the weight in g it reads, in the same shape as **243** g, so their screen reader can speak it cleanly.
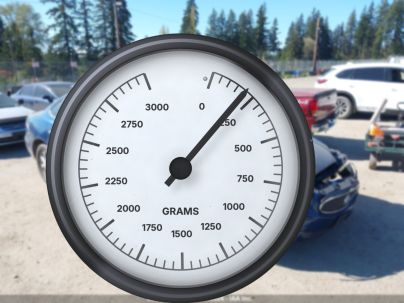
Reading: **200** g
